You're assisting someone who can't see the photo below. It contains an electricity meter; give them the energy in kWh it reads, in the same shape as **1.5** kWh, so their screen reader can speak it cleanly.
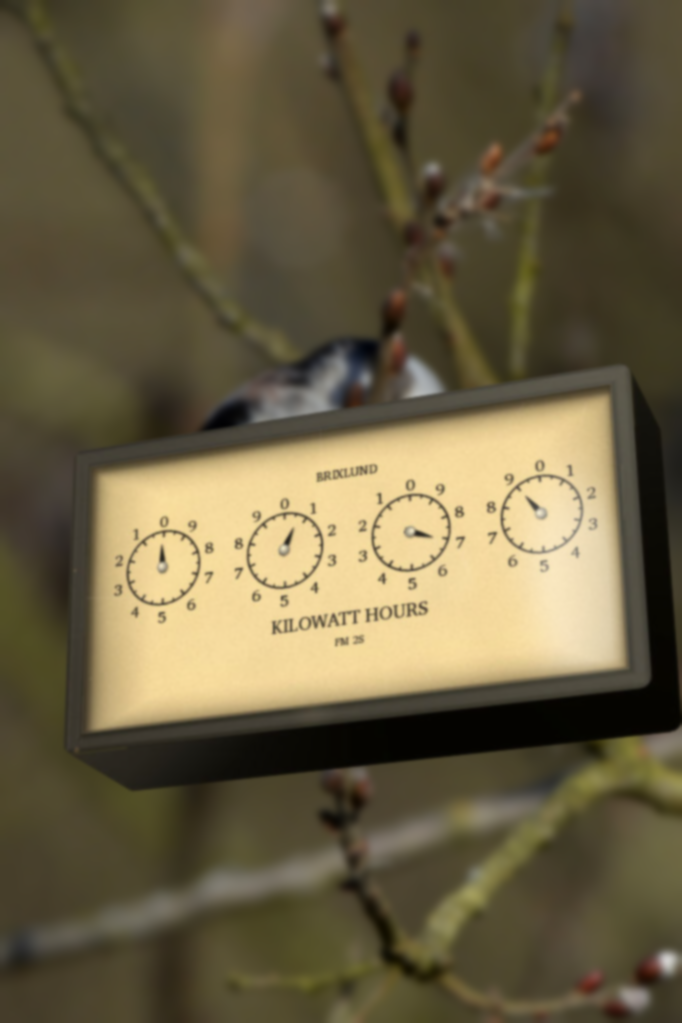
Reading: **69** kWh
